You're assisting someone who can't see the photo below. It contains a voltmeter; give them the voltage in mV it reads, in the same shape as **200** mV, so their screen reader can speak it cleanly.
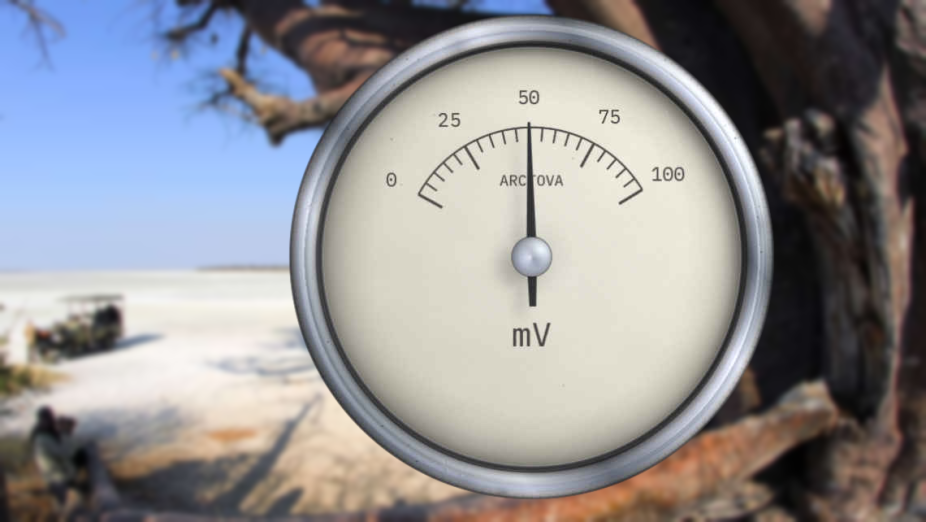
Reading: **50** mV
